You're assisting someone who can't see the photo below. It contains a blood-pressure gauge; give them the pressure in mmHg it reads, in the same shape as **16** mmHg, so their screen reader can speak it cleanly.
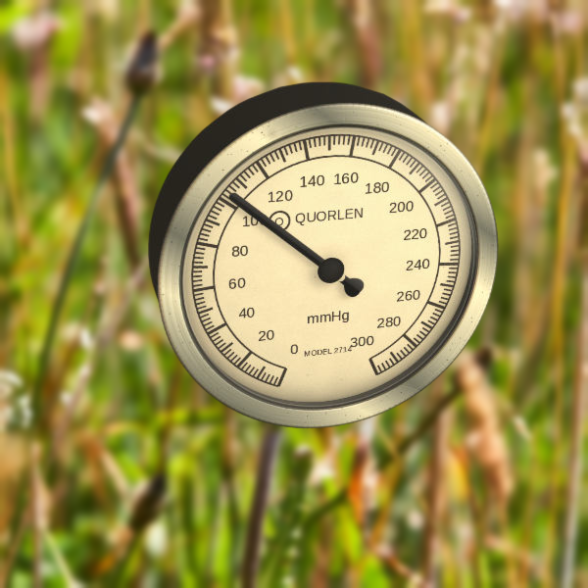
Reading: **104** mmHg
